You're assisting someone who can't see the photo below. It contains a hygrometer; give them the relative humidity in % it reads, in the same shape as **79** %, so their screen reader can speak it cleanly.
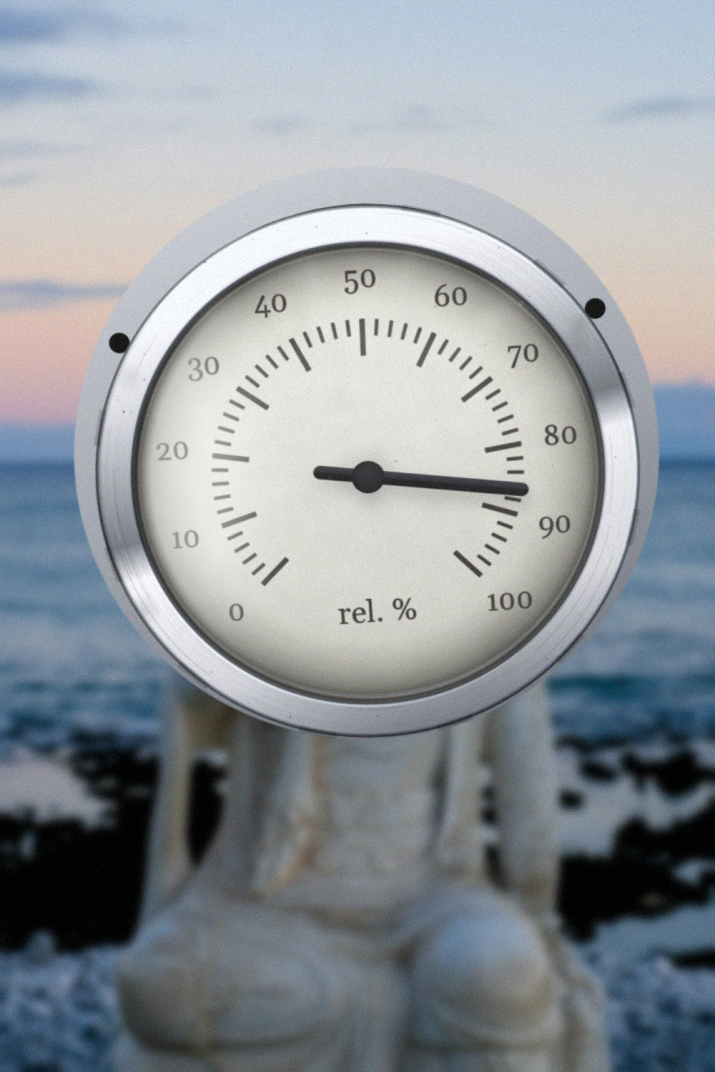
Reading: **86** %
